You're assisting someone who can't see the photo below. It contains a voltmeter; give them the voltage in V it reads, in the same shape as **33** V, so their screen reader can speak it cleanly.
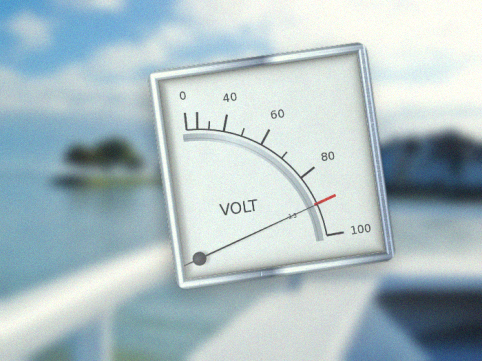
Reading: **90** V
